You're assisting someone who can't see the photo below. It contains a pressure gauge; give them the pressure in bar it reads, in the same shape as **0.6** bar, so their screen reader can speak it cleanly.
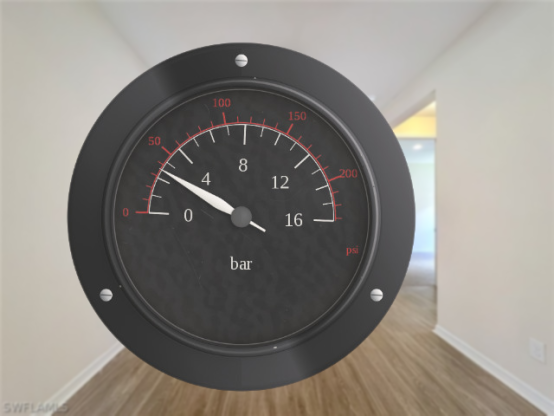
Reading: **2.5** bar
